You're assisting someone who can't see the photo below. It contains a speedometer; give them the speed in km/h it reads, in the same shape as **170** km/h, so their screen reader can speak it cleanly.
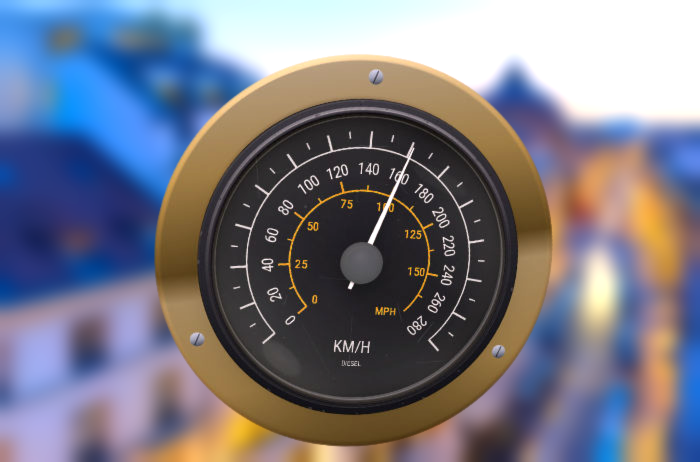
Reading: **160** km/h
